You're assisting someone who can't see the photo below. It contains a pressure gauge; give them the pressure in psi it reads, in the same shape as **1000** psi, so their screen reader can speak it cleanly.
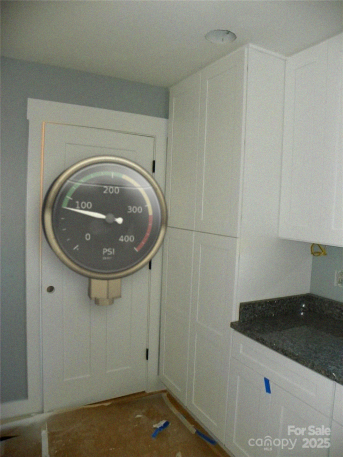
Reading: **80** psi
